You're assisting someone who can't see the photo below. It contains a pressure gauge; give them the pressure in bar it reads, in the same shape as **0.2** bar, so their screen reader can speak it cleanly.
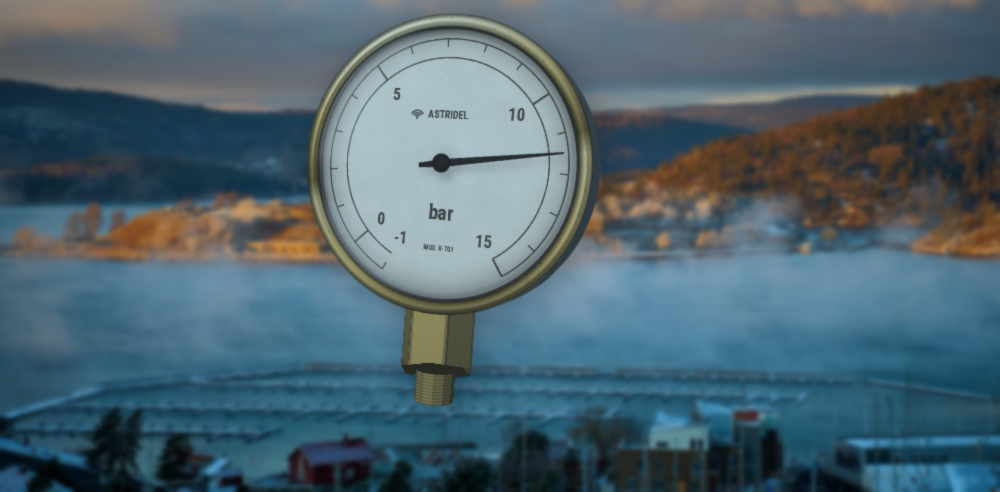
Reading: **11.5** bar
